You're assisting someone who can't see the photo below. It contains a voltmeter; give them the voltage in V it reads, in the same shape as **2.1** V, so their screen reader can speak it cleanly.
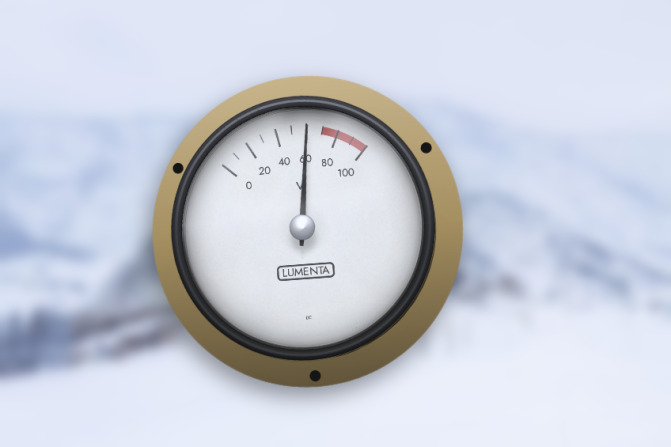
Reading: **60** V
